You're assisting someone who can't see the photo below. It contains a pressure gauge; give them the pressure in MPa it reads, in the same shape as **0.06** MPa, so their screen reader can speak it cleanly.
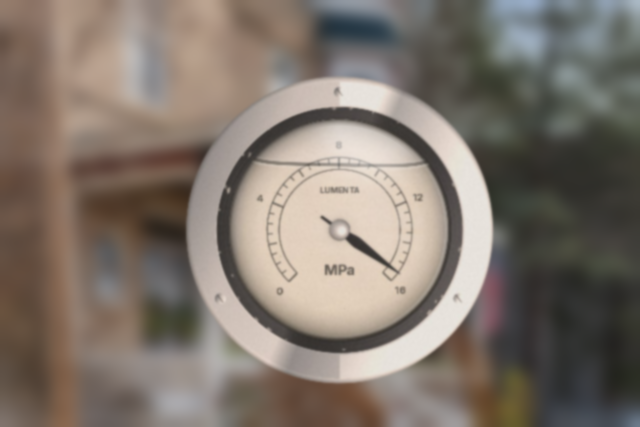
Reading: **15.5** MPa
